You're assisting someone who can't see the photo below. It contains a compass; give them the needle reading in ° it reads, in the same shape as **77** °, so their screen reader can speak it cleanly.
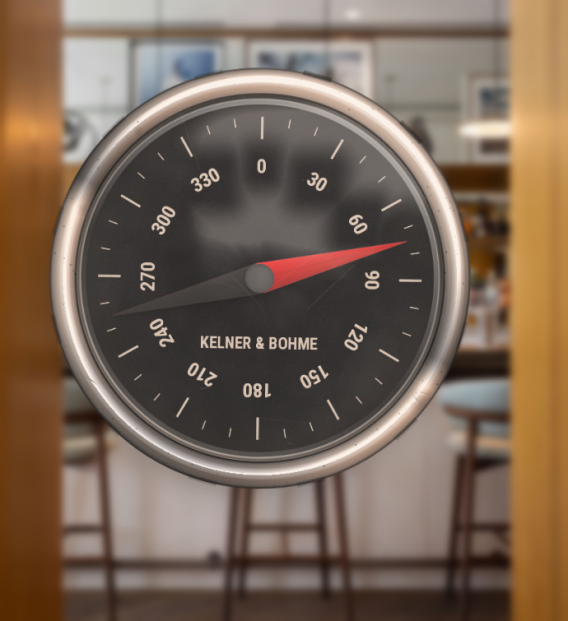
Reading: **75** °
